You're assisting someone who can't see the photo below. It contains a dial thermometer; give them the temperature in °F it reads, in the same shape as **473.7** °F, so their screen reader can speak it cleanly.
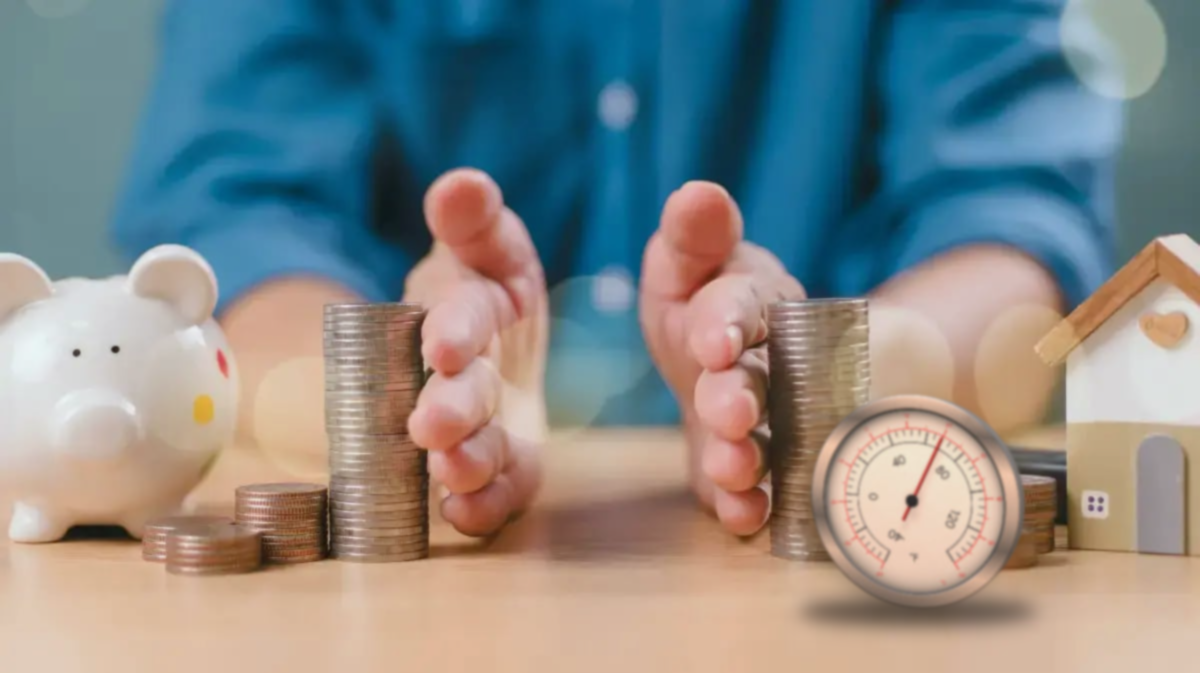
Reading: **68** °F
